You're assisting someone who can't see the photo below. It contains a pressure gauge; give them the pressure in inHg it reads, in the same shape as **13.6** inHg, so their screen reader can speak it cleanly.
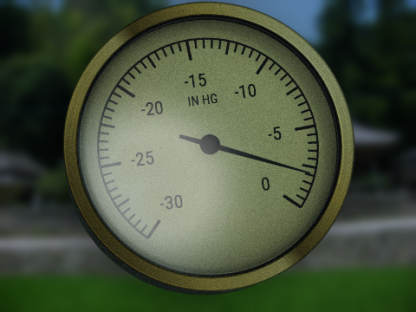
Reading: **-2** inHg
